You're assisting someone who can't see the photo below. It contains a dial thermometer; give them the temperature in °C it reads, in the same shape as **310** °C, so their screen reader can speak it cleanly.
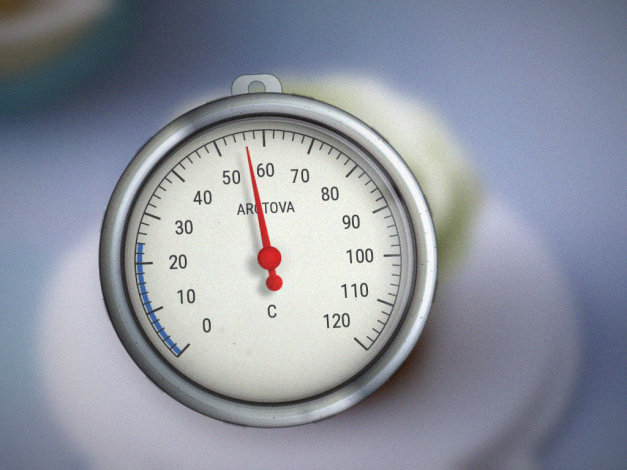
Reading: **56** °C
